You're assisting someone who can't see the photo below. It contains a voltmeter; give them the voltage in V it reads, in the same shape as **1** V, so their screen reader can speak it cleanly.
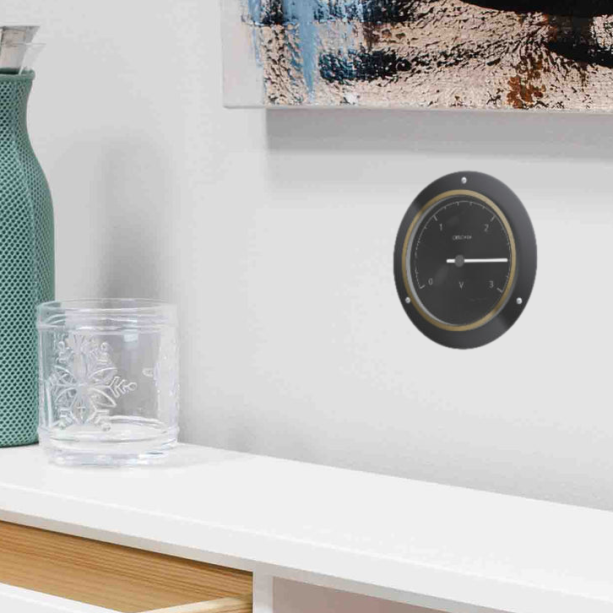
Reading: **2.6** V
